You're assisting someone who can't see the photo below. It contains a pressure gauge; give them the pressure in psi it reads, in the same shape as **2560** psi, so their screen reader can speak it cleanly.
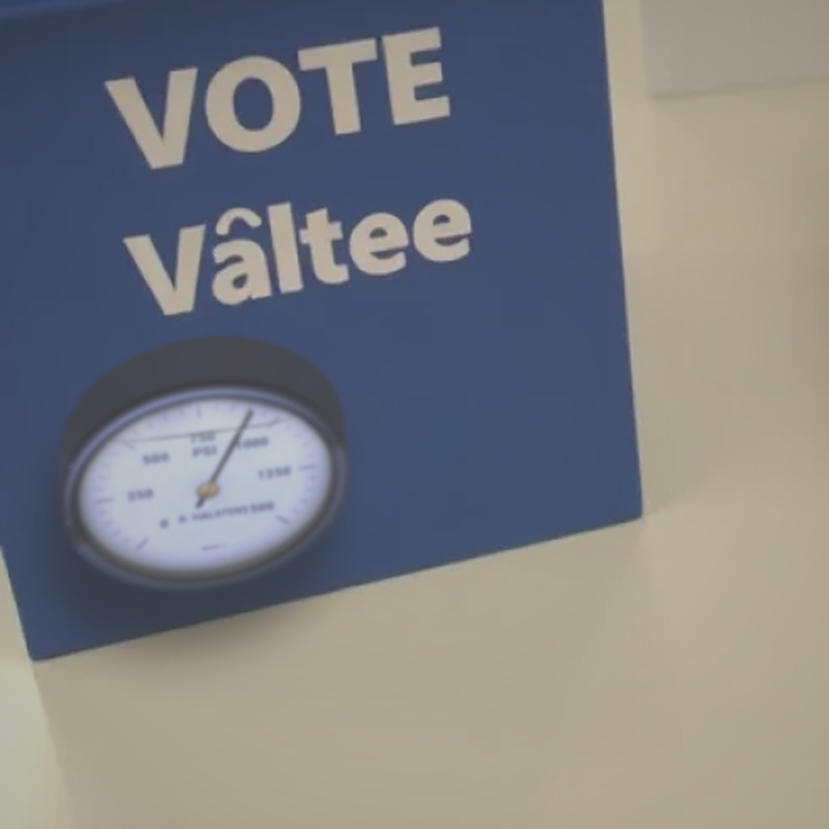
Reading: **900** psi
